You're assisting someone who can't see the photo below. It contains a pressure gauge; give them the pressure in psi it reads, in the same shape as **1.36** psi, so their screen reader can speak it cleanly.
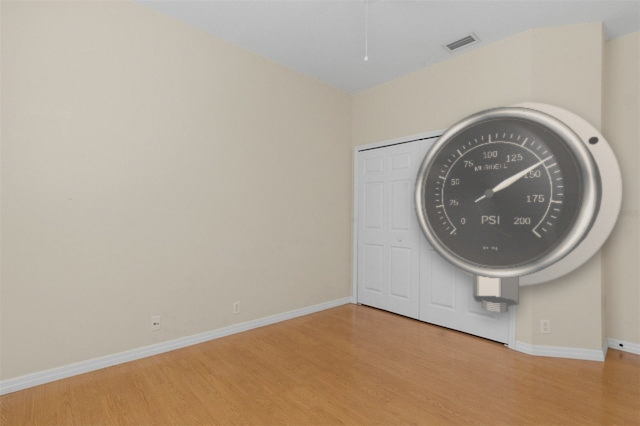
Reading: **145** psi
